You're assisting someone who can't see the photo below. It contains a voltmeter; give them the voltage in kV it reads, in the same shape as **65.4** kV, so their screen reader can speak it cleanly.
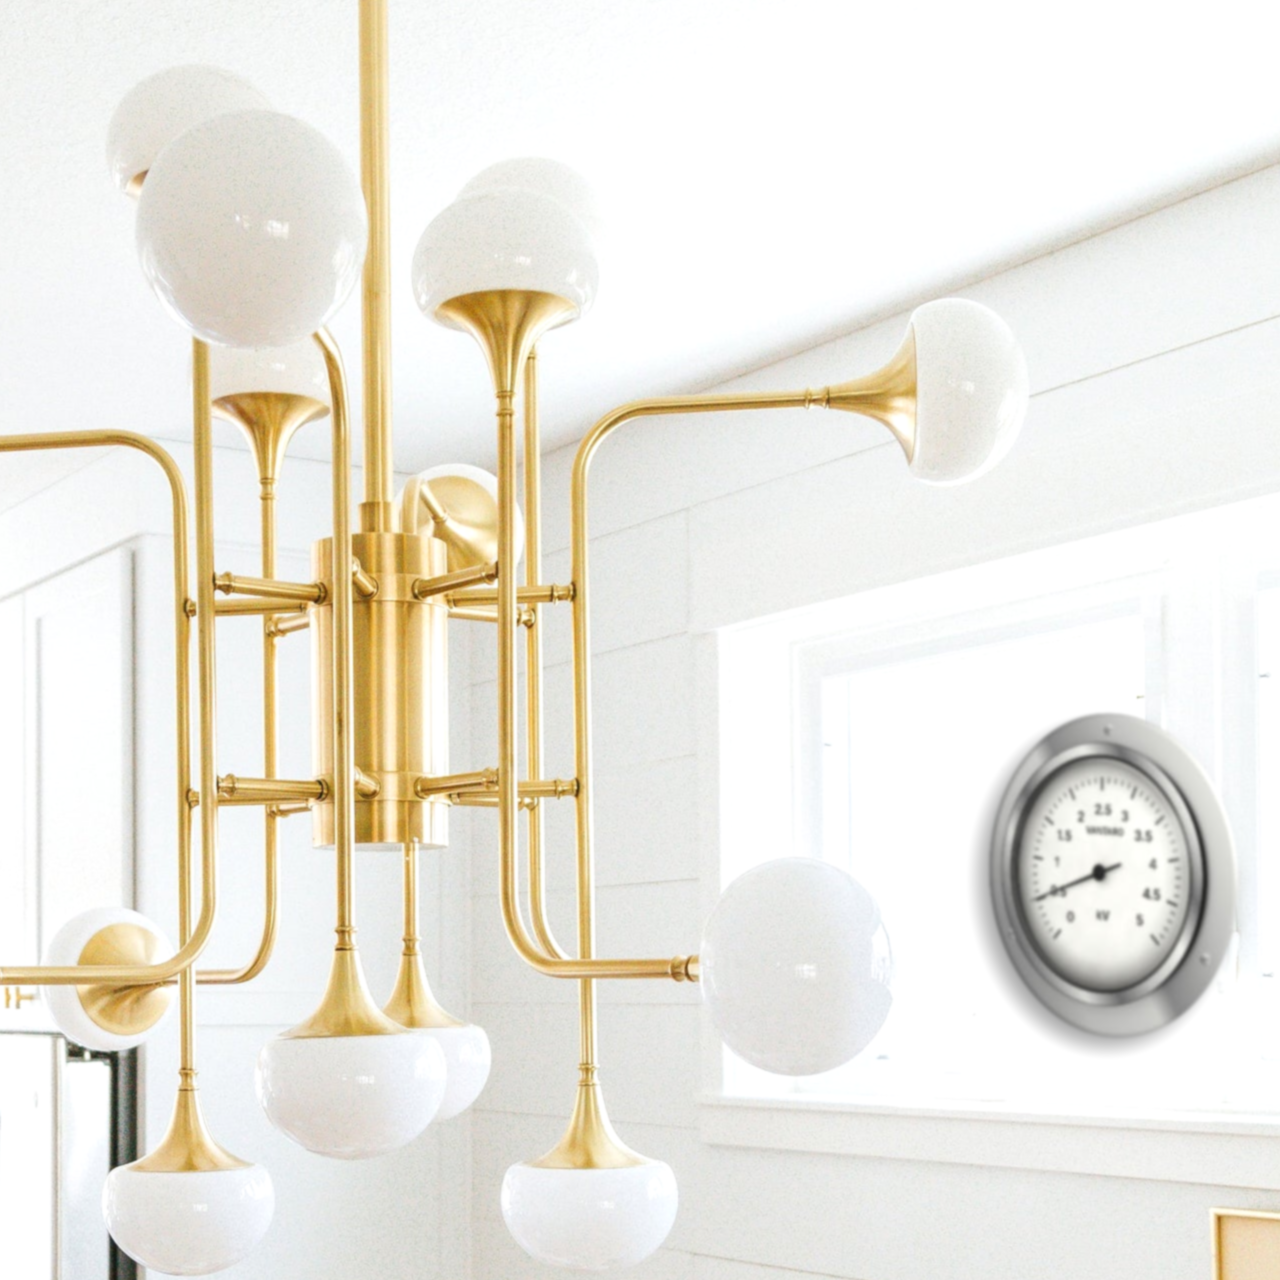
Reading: **0.5** kV
